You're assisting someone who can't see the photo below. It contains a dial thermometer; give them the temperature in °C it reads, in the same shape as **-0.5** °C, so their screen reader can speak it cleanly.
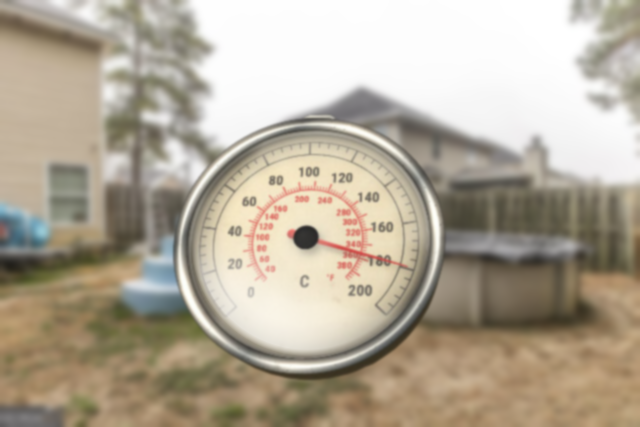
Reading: **180** °C
